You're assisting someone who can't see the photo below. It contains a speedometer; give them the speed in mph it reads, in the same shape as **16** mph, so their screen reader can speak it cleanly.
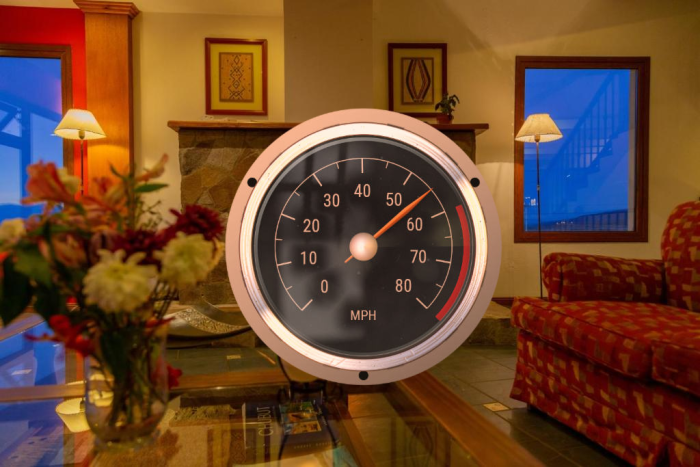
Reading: **55** mph
